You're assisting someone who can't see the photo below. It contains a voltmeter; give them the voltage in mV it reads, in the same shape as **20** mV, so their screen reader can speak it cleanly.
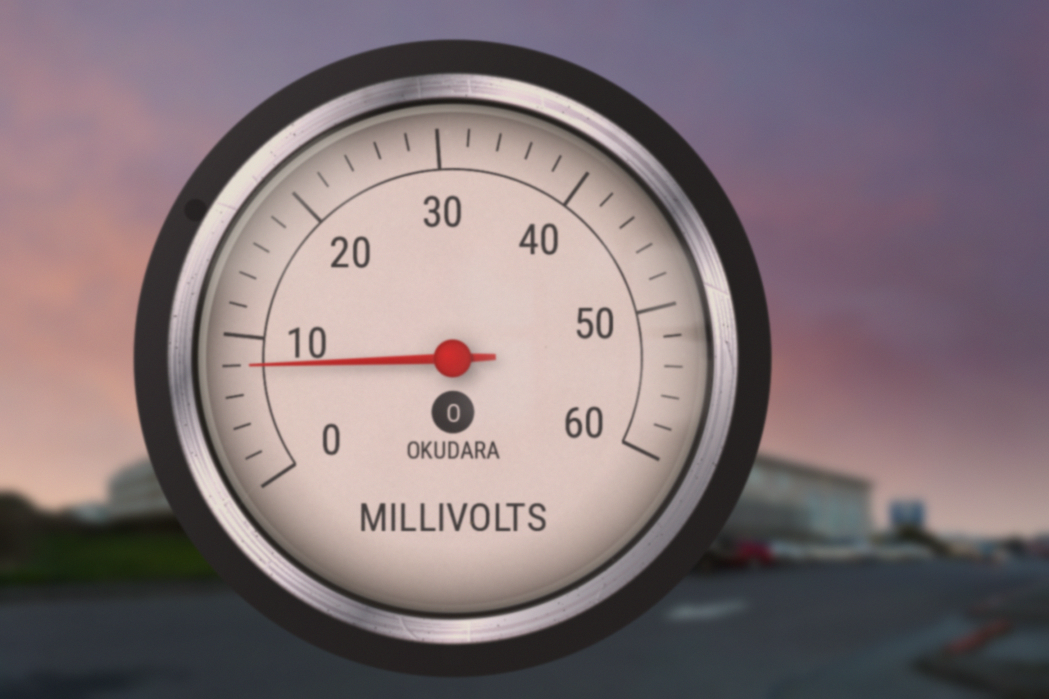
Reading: **8** mV
